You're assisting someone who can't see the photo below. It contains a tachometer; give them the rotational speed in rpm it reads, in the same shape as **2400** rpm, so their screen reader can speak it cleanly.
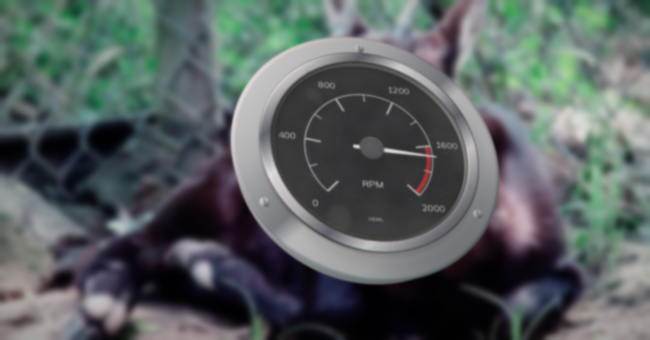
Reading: **1700** rpm
